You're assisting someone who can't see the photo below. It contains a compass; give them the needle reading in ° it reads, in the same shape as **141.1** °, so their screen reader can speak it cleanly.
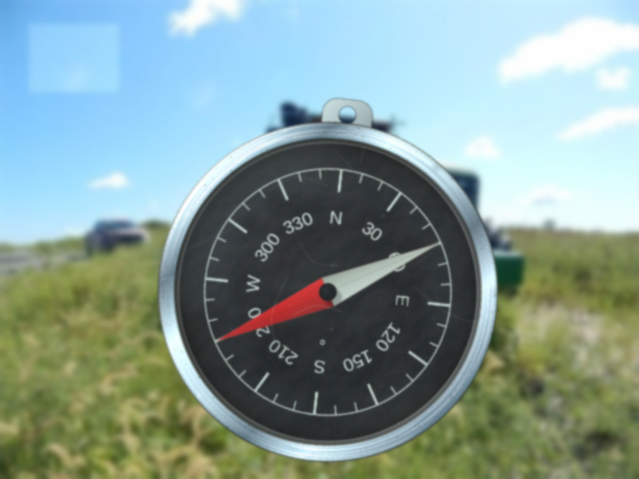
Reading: **240** °
